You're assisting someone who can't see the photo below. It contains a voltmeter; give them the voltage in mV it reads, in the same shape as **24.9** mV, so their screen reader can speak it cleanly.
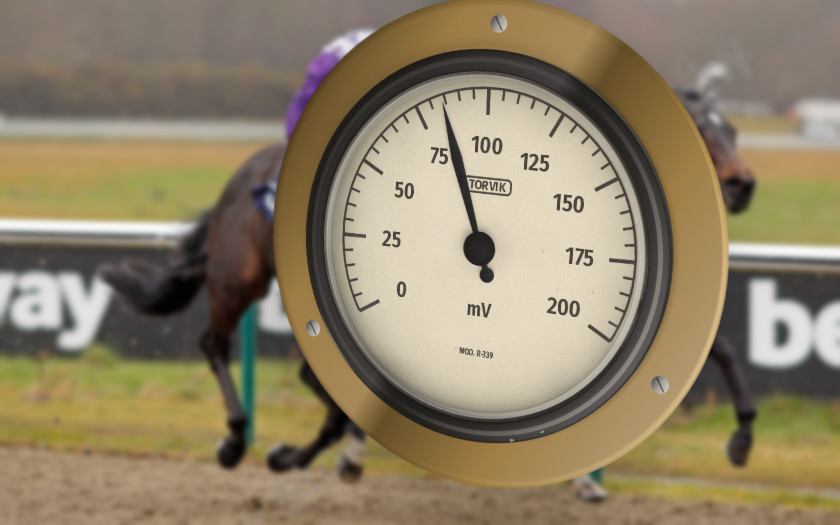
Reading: **85** mV
